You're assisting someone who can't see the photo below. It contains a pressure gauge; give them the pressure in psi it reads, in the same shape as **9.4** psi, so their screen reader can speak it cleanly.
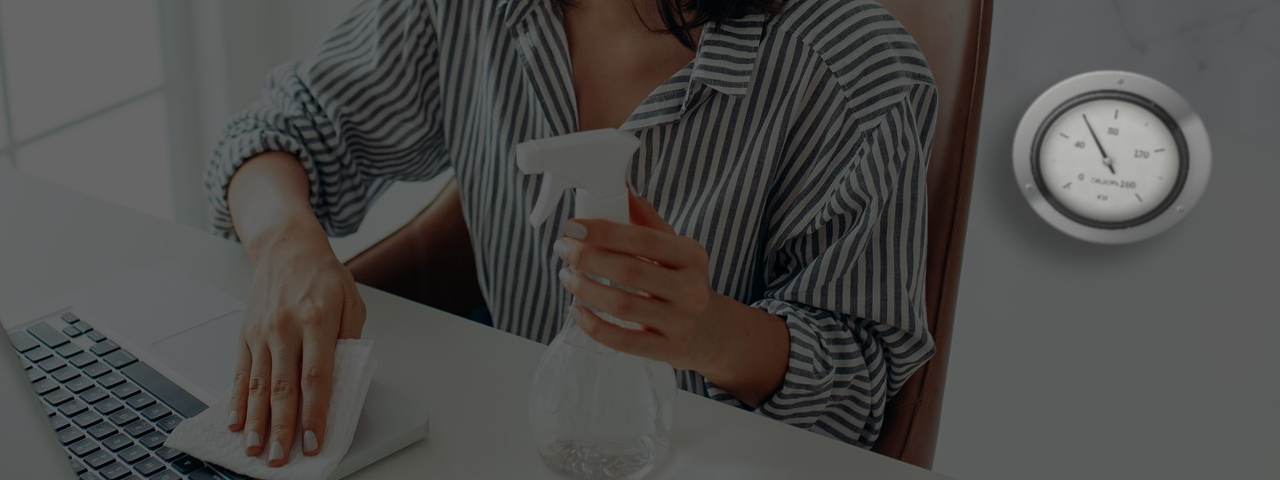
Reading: **60** psi
